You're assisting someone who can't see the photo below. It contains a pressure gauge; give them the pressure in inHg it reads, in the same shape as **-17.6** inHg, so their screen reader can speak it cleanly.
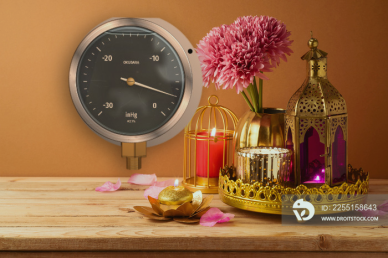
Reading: **-3** inHg
